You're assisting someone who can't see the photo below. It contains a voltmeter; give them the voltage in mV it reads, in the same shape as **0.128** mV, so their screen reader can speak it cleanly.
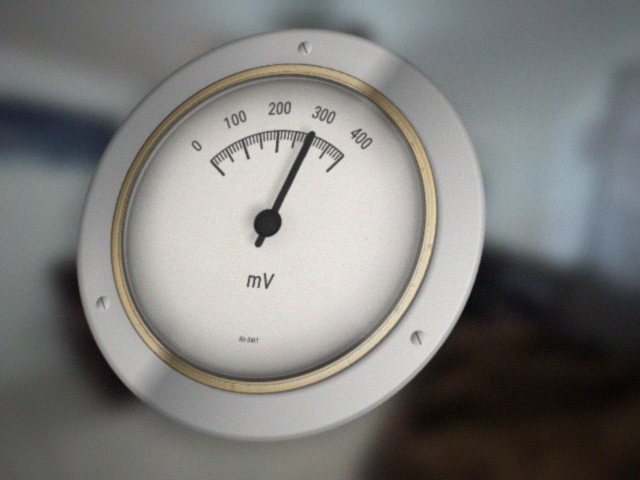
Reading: **300** mV
